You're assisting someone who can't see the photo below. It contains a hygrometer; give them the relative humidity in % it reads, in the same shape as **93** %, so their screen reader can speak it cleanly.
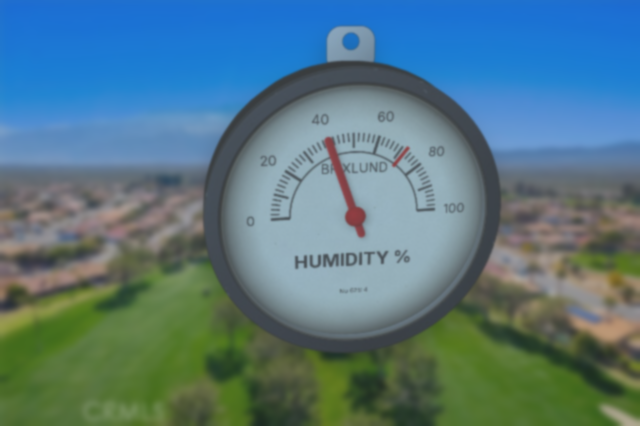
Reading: **40** %
